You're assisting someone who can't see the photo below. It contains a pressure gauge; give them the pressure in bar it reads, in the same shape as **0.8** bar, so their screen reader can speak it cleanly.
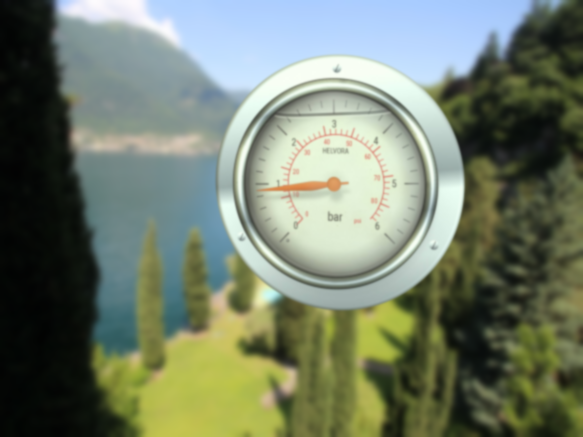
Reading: **0.9** bar
